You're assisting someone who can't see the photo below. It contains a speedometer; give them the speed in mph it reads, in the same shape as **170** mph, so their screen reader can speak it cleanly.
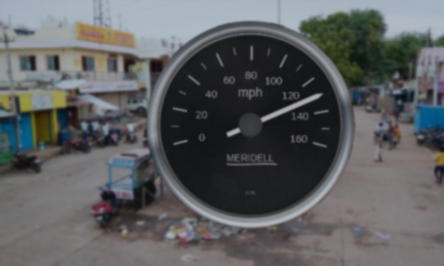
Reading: **130** mph
